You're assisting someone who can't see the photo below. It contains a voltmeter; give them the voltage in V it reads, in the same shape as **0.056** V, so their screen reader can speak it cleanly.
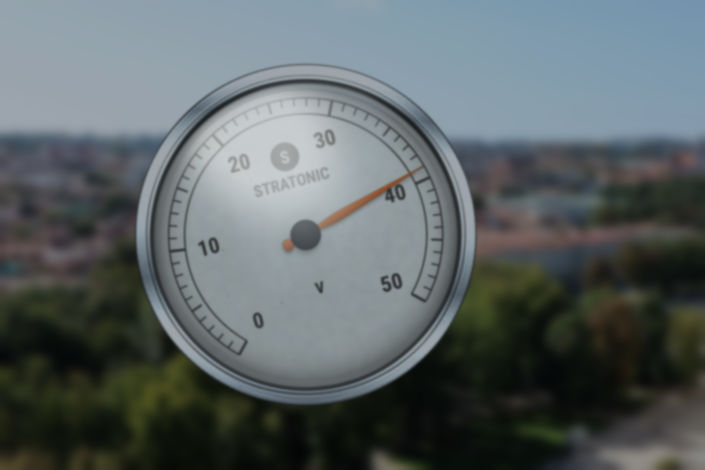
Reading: **39** V
